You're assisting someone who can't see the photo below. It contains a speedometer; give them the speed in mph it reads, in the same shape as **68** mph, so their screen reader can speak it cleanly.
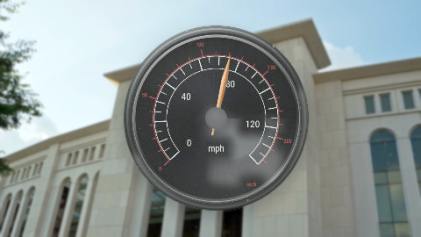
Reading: **75** mph
